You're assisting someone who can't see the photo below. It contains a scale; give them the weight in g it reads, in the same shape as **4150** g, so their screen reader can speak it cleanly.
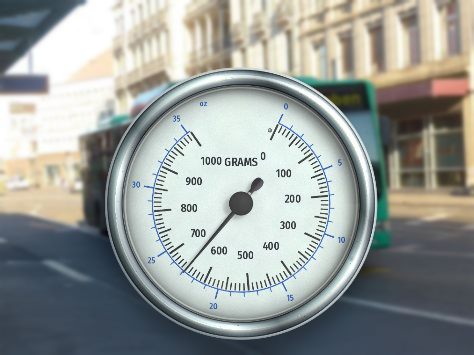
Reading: **650** g
